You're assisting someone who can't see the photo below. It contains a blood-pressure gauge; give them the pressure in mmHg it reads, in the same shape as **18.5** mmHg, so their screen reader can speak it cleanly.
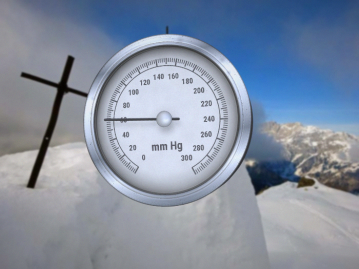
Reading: **60** mmHg
